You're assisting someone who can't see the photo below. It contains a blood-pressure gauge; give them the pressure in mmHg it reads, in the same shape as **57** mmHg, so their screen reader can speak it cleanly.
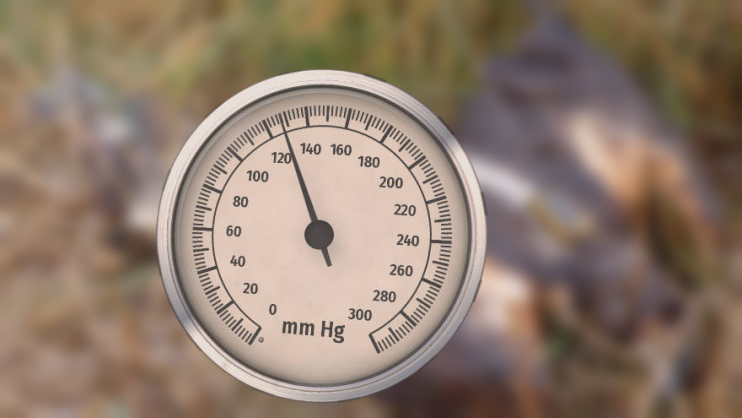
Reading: **128** mmHg
